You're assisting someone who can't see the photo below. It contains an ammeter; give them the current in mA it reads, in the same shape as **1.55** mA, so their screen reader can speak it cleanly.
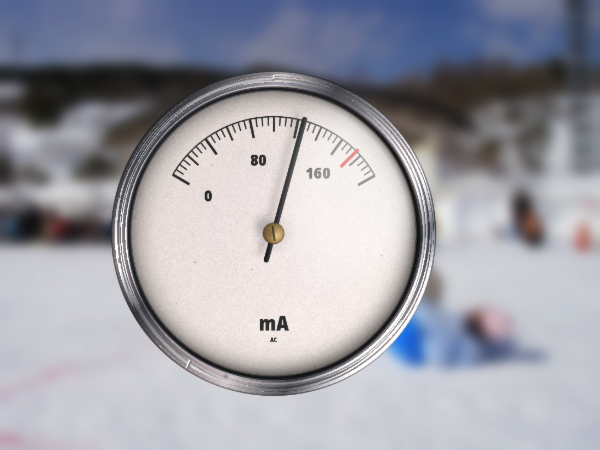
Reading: **125** mA
